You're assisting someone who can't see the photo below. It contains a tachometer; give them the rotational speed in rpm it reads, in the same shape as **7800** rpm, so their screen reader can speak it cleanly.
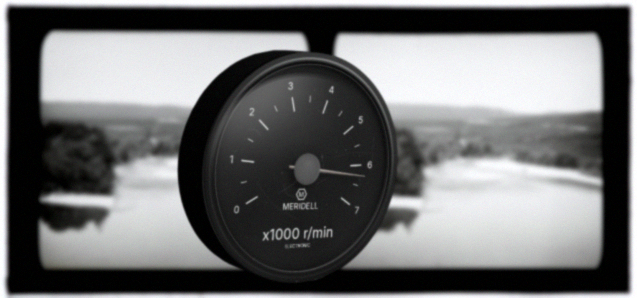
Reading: **6250** rpm
